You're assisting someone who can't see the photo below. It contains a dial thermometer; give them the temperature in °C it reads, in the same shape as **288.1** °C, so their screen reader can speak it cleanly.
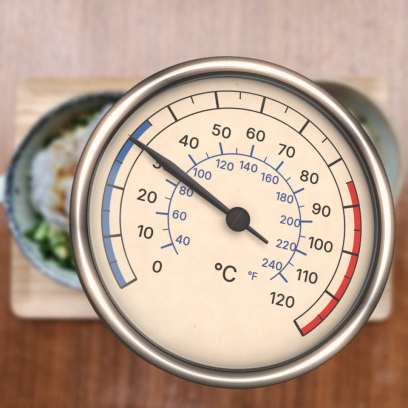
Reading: **30** °C
